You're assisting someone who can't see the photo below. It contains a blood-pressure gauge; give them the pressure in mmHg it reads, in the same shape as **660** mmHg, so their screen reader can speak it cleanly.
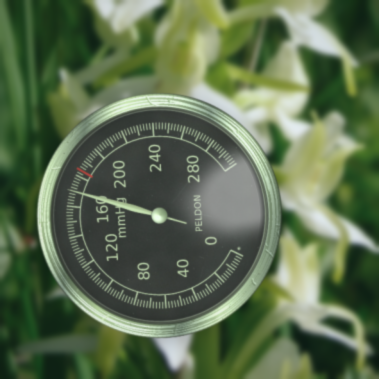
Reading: **170** mmHg
